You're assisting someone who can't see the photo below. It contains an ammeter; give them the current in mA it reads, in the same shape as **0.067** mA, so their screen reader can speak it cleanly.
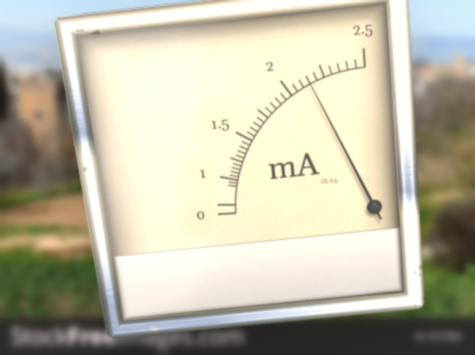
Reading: **2.15** mA
